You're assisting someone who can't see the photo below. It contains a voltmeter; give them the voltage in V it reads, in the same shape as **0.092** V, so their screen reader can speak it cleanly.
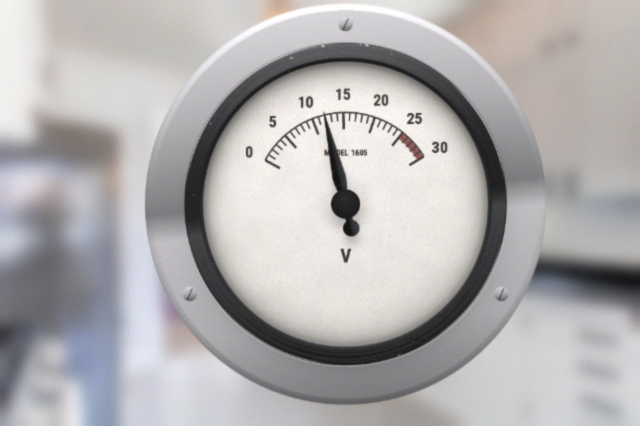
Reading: **12** V
